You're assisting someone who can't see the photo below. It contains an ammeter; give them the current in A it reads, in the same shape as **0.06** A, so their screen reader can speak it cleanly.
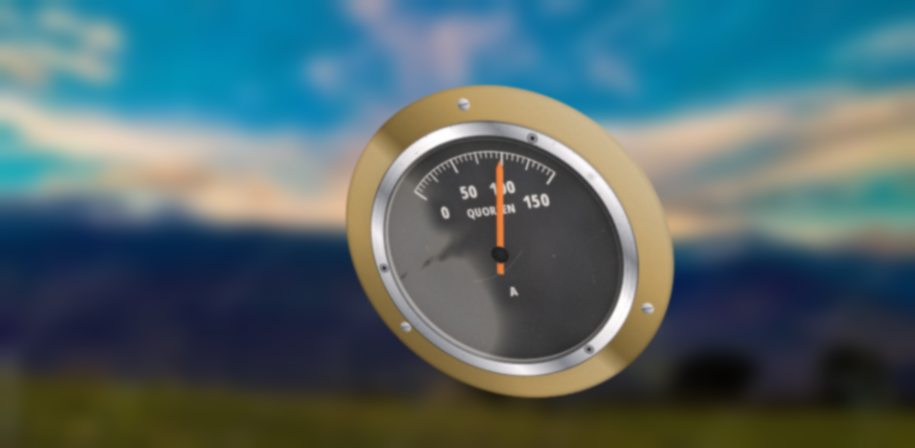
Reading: **100** A
